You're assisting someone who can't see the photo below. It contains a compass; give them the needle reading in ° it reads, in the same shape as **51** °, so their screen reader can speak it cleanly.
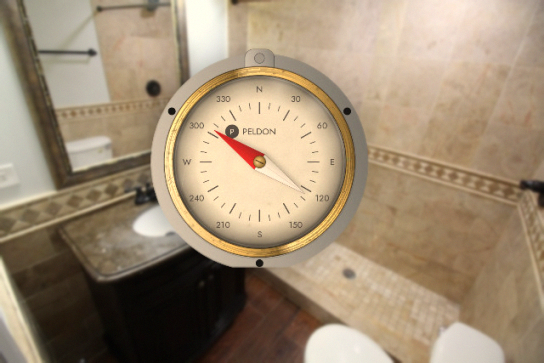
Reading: **305** °
